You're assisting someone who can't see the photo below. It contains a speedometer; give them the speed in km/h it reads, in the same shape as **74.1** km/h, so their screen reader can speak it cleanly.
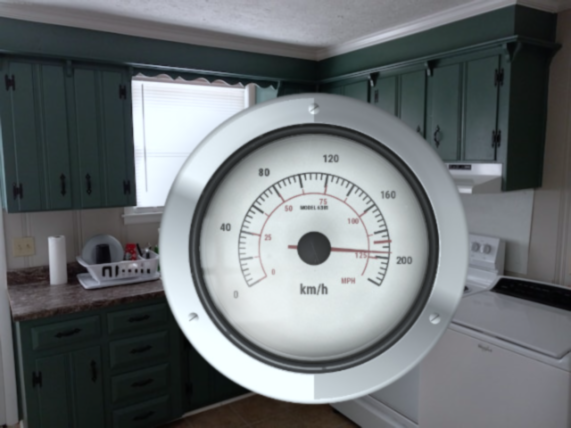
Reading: **196** km/h
